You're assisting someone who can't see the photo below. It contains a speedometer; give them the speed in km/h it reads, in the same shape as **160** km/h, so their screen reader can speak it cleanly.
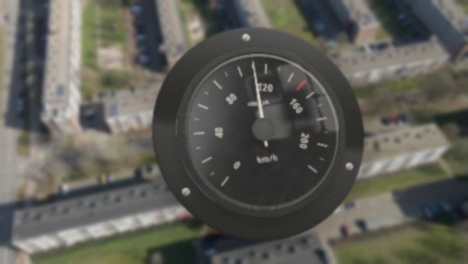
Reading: **110** km/h
